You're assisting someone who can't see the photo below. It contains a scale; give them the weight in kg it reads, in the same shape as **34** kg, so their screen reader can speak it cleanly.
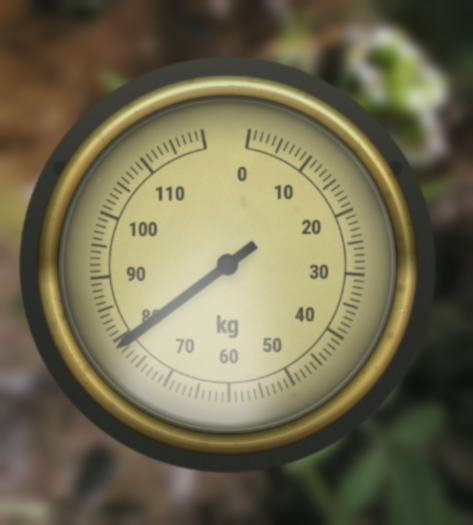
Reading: **79** kg
